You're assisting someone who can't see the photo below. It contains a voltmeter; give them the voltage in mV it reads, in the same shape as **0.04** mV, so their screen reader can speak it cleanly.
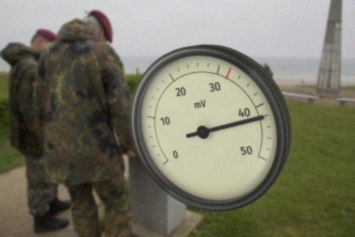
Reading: **42** mV
